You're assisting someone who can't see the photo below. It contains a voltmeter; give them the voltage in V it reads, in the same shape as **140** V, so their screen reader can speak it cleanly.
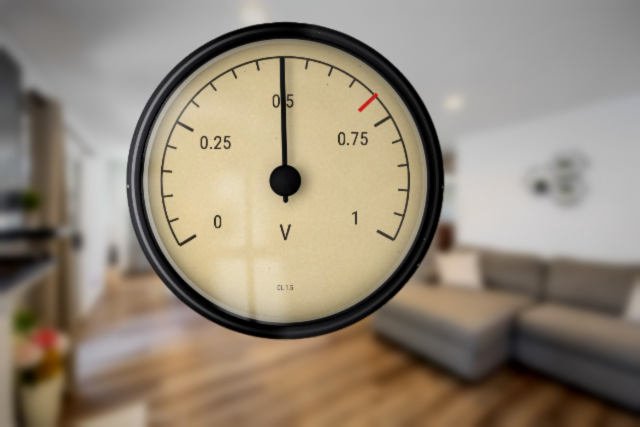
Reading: **0.5** V
